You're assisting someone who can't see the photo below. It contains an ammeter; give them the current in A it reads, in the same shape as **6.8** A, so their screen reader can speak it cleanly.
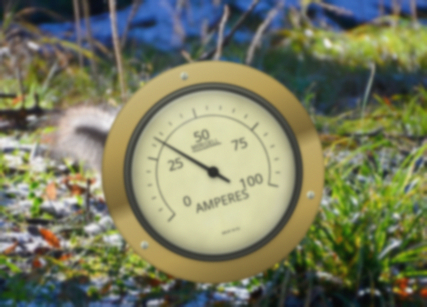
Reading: **32.5** A
